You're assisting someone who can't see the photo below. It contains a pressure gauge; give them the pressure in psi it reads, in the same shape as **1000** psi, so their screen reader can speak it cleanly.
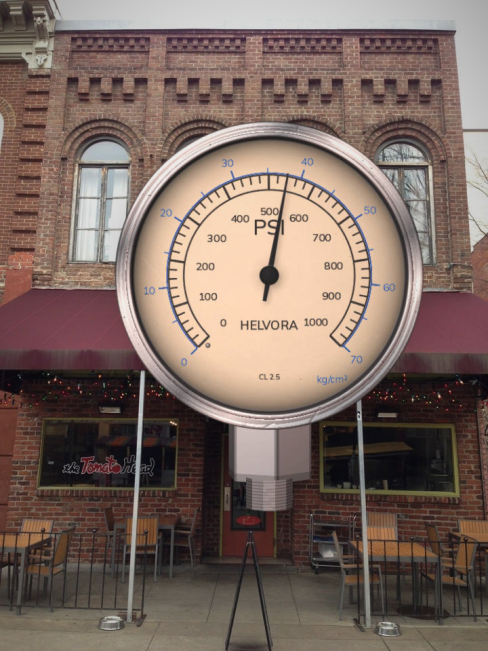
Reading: **540** psi
